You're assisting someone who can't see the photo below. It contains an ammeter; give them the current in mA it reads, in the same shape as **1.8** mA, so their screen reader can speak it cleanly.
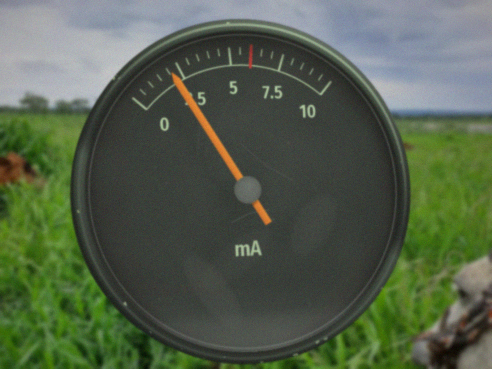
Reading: **2** mA
